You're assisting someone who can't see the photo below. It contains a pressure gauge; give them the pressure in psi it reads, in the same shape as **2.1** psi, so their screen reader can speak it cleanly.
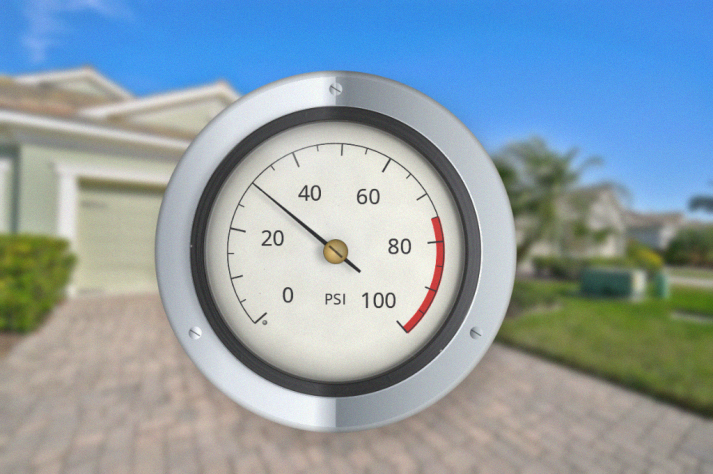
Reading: **30** psi
